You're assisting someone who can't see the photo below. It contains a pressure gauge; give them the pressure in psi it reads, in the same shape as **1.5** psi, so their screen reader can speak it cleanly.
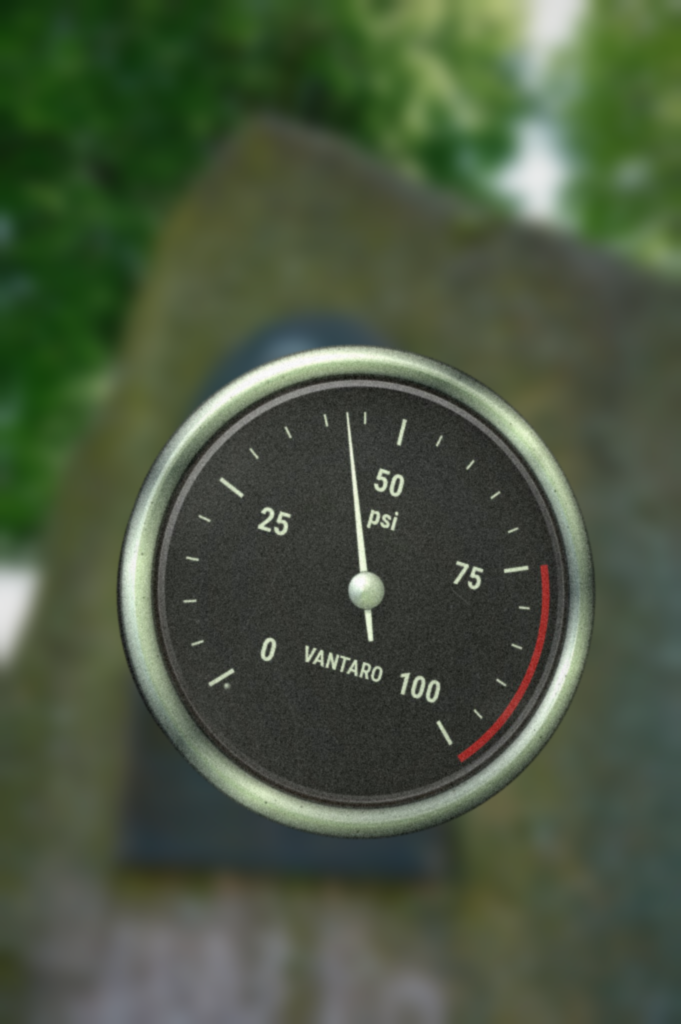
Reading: **42.5** psi
